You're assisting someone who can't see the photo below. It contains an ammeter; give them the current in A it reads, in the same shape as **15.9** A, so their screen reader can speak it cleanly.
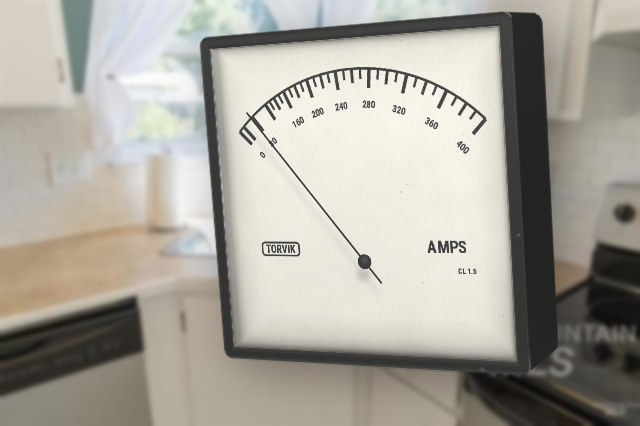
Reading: **80** A
